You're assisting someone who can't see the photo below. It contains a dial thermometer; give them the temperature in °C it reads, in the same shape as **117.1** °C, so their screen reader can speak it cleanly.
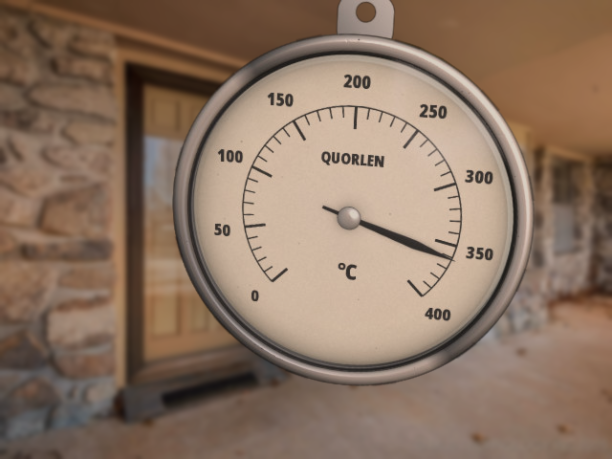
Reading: **360** °C
